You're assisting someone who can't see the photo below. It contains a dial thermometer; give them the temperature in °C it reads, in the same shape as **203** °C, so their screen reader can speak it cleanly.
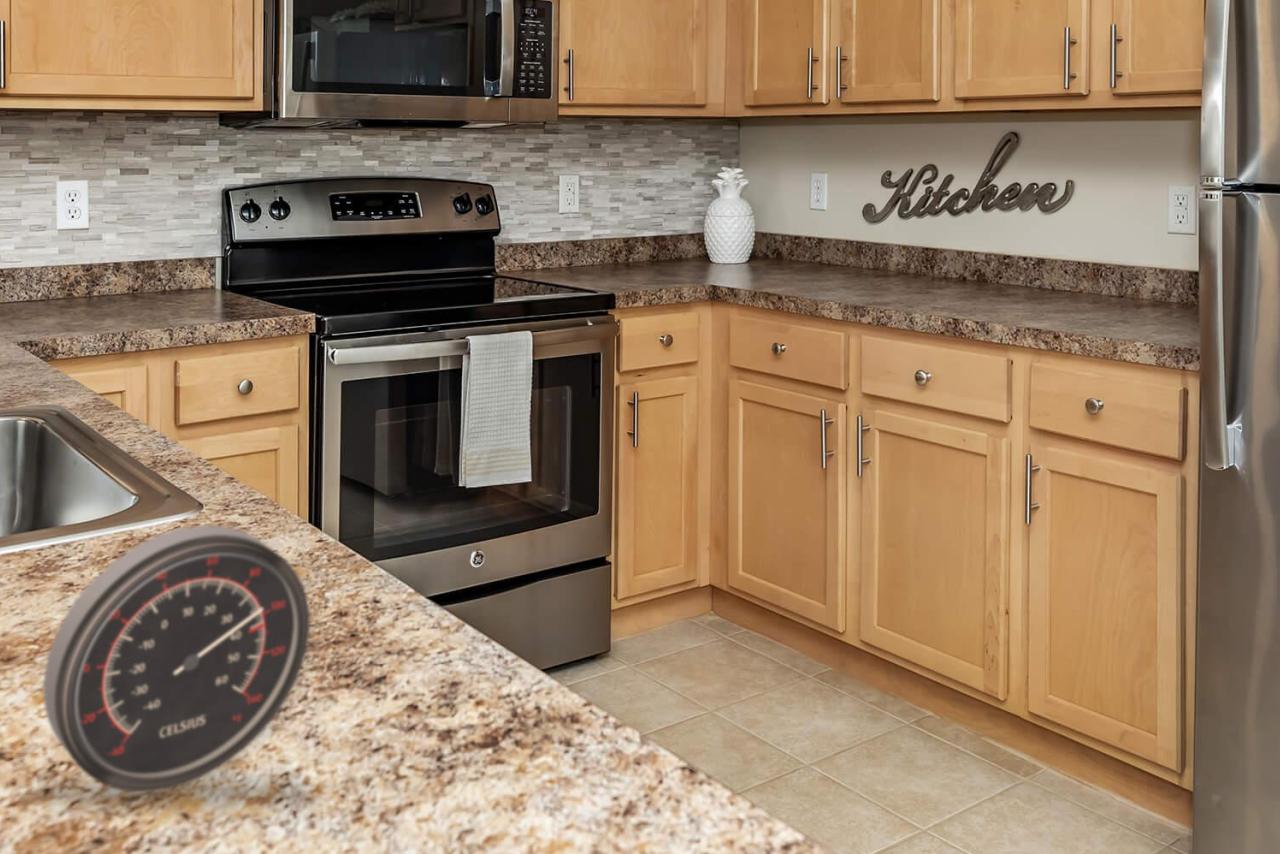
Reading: **35** °C
